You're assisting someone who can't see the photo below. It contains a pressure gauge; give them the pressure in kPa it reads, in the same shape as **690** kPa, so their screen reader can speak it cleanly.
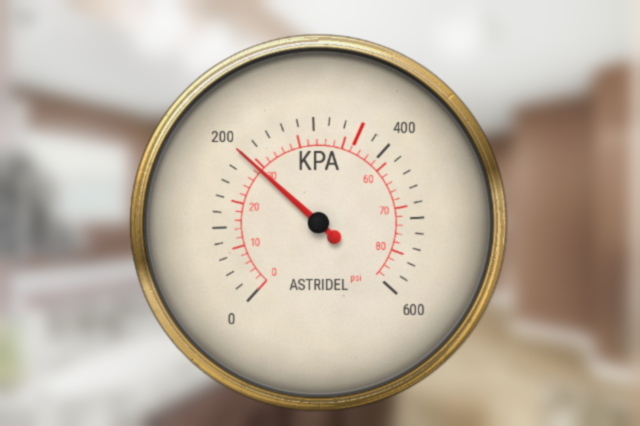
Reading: **200** kPa
